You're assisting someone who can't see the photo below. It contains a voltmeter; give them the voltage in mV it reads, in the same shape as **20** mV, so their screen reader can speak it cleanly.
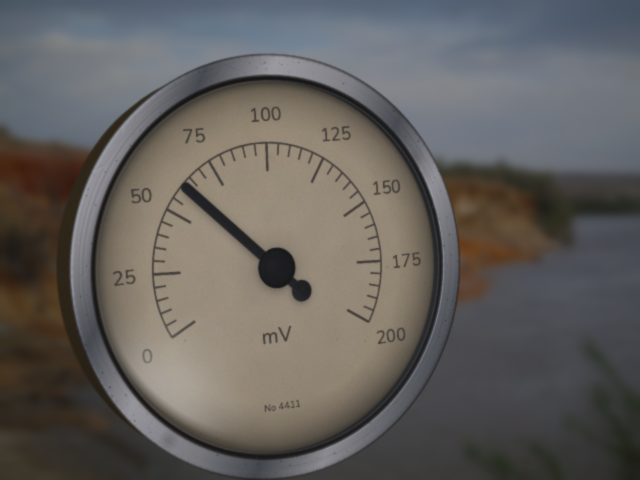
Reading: **60** mV
